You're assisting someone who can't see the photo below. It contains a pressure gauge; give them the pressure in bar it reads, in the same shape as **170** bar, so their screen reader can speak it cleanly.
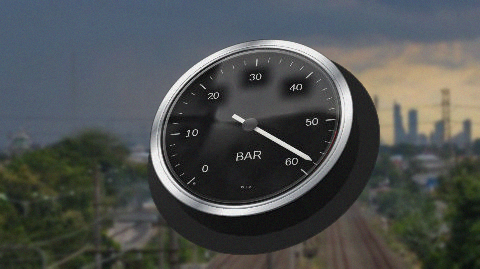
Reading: **58** bar
